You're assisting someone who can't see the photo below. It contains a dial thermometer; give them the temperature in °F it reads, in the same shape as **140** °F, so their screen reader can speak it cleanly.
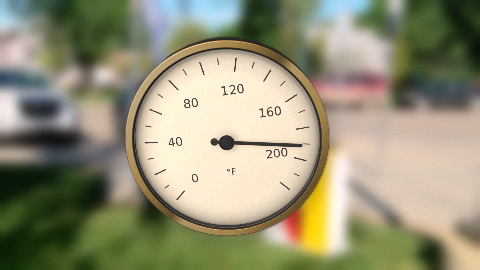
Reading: **190** °F
